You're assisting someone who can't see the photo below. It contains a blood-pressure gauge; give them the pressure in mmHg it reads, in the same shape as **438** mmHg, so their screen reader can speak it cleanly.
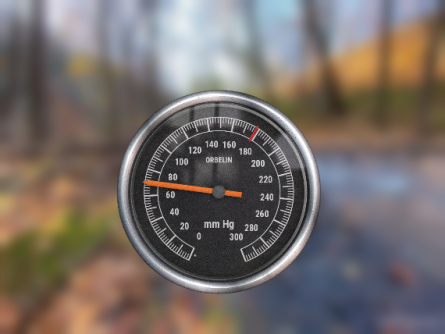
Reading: **70** mmHg
